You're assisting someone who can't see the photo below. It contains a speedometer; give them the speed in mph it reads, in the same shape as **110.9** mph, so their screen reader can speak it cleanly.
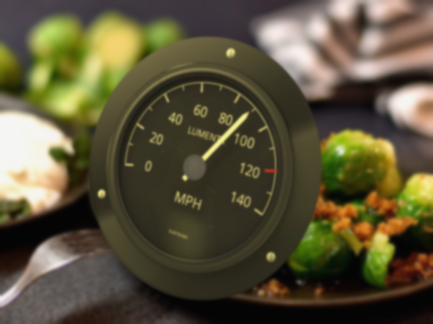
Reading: **90** mph
